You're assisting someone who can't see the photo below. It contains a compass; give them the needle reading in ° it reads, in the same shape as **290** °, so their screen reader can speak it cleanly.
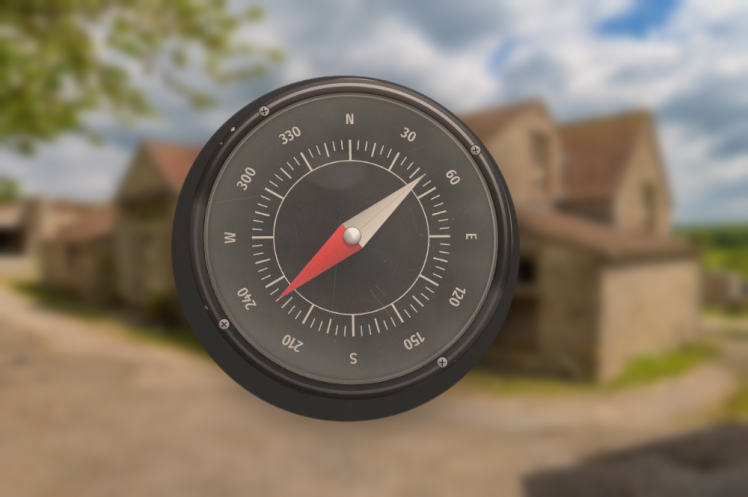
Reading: **230** °
